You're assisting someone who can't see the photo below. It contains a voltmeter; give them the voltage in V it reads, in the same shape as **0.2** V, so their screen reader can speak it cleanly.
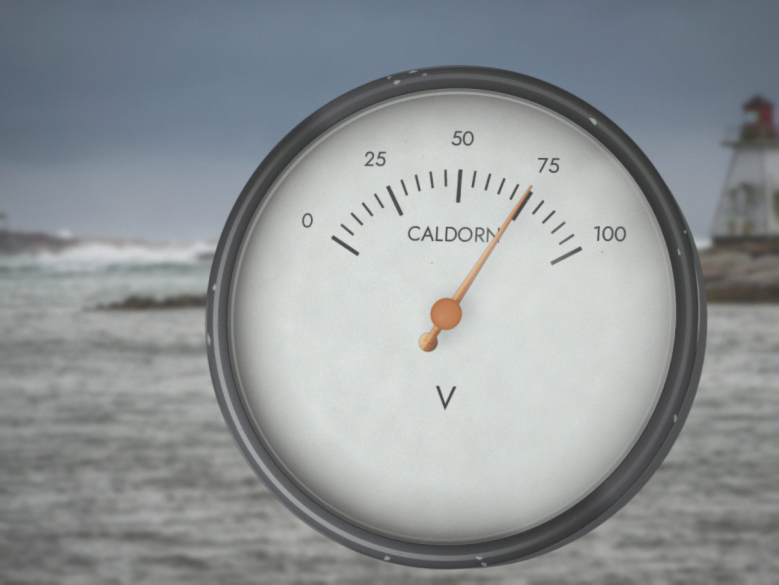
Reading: **75** V
